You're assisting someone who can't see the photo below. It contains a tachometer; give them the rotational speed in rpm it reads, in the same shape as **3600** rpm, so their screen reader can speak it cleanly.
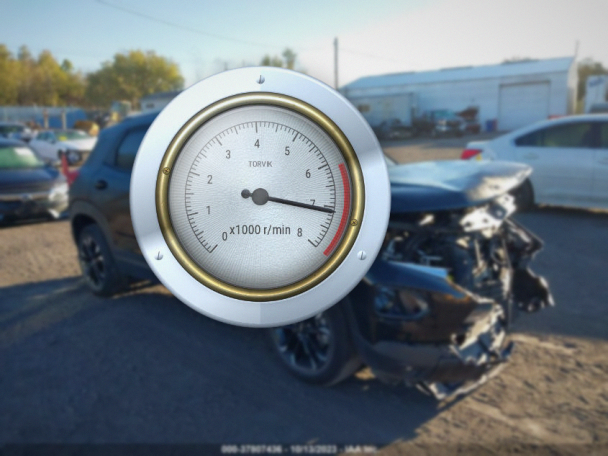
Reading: **7100** rpm
